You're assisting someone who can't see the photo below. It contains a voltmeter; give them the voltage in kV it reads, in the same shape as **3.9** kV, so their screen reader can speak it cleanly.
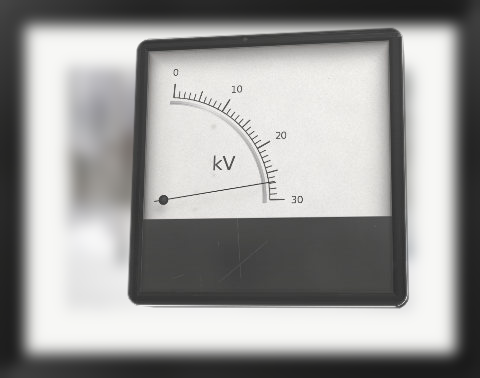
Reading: **27** kV
